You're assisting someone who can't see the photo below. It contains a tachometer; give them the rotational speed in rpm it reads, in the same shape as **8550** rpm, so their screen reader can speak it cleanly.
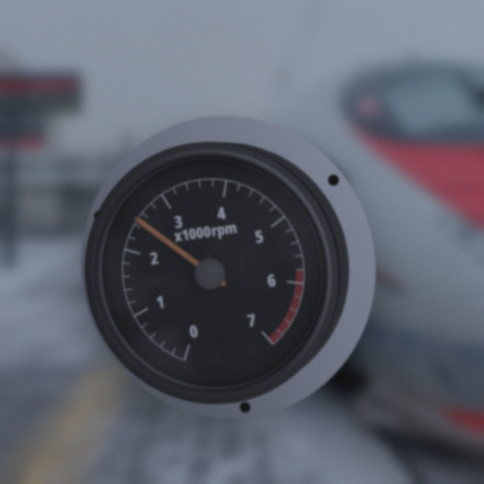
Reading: **2500** rpm
